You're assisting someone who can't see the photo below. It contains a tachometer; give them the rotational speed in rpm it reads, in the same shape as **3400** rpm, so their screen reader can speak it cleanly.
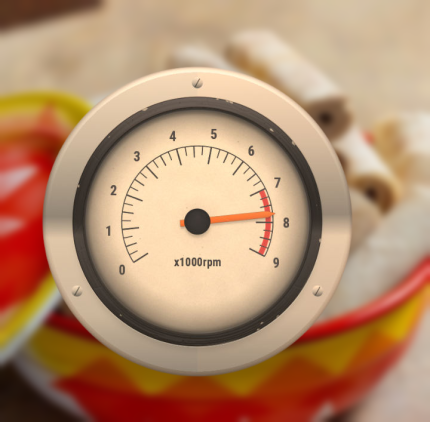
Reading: **7750** rpm
